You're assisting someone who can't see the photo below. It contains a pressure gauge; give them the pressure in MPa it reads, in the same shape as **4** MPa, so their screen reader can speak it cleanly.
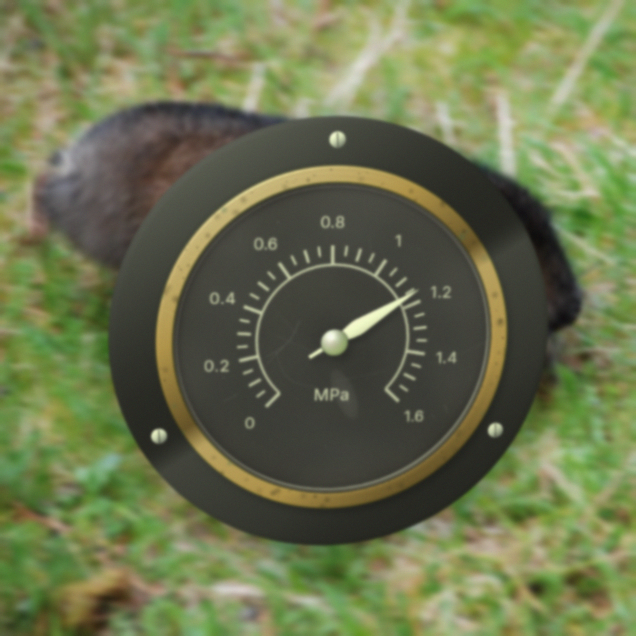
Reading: **1.15** MPa
